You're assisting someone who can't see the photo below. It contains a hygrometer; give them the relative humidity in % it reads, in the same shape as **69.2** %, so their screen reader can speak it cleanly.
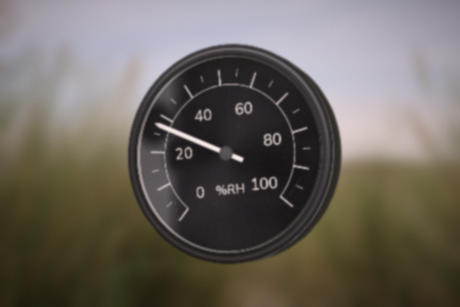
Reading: **27.5** %
